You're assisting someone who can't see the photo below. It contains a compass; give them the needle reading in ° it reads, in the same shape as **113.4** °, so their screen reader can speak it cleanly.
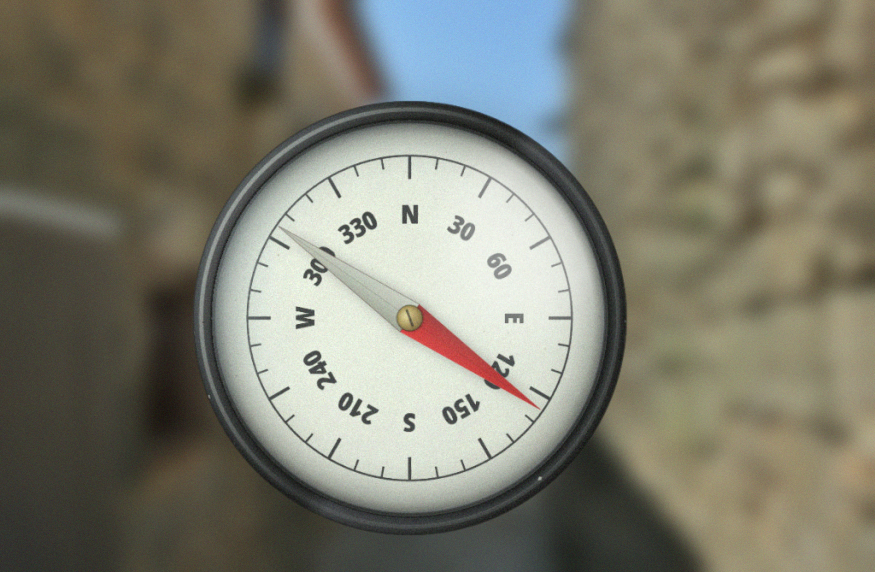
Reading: **125** °
